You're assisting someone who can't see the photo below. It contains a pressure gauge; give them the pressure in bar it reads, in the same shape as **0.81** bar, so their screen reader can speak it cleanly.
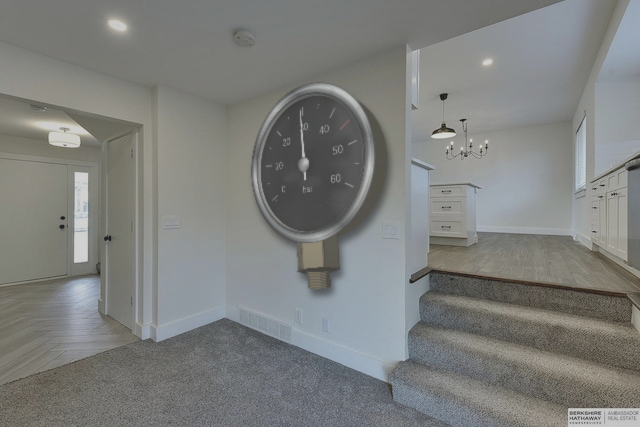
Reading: **30** bar
